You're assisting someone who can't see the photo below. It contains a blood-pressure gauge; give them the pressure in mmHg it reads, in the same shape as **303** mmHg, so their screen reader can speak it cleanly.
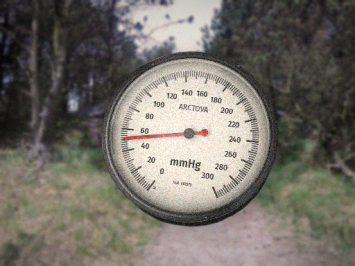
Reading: **50** mmHg
